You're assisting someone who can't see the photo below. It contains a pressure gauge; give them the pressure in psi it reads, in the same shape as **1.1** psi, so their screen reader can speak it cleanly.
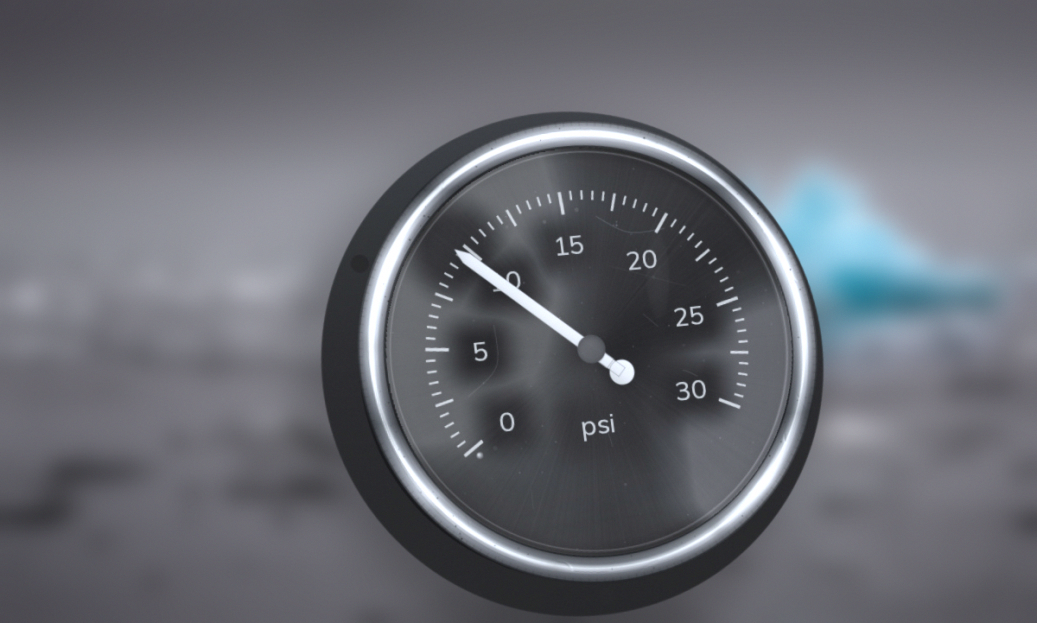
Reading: **9.5** psi
